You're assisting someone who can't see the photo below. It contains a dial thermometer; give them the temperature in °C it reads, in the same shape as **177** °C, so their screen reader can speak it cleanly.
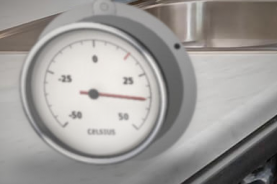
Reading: **35** °C
